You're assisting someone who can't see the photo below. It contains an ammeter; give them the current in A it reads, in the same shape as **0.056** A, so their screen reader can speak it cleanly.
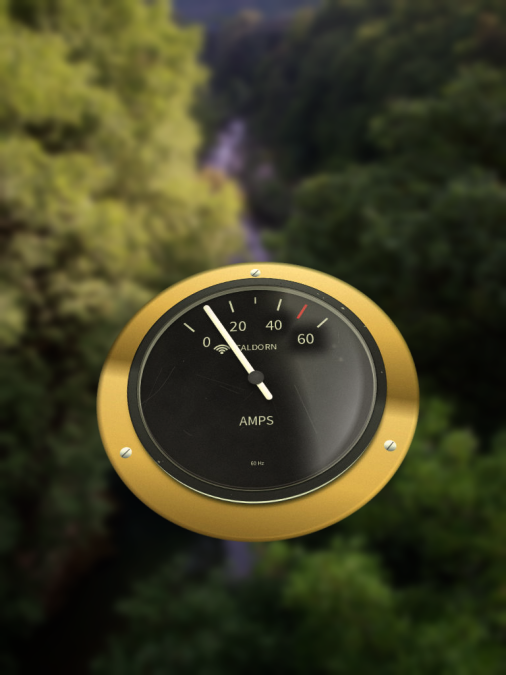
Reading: **10** A
